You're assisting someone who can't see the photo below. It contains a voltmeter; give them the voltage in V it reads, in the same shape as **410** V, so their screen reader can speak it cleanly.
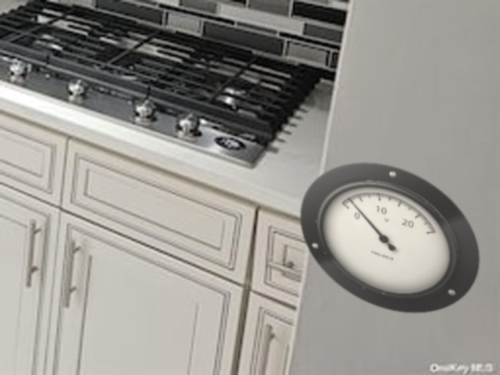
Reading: **2.5** V
